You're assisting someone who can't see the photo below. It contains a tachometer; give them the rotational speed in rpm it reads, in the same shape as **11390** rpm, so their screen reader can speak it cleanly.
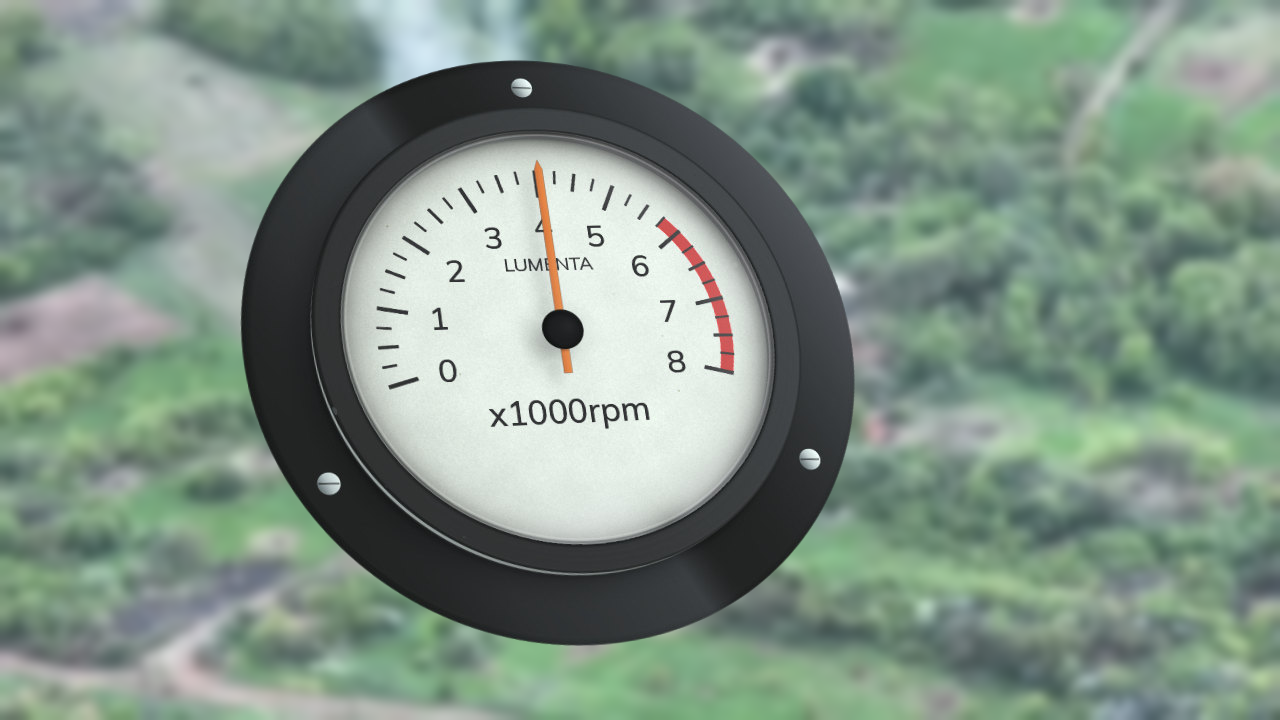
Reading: **4000** rpm
